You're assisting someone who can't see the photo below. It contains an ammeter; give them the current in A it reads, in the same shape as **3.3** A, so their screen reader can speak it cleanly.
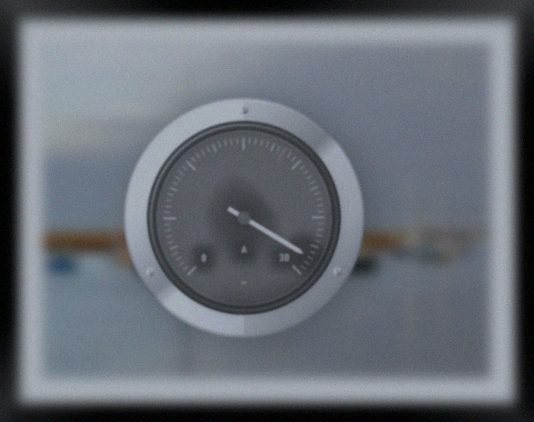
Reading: **28.5** A
